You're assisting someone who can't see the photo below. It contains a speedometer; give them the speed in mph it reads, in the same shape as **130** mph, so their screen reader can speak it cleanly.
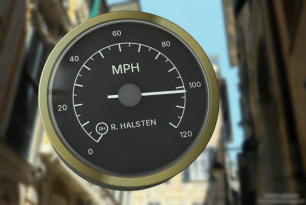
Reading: **102.5** mph
